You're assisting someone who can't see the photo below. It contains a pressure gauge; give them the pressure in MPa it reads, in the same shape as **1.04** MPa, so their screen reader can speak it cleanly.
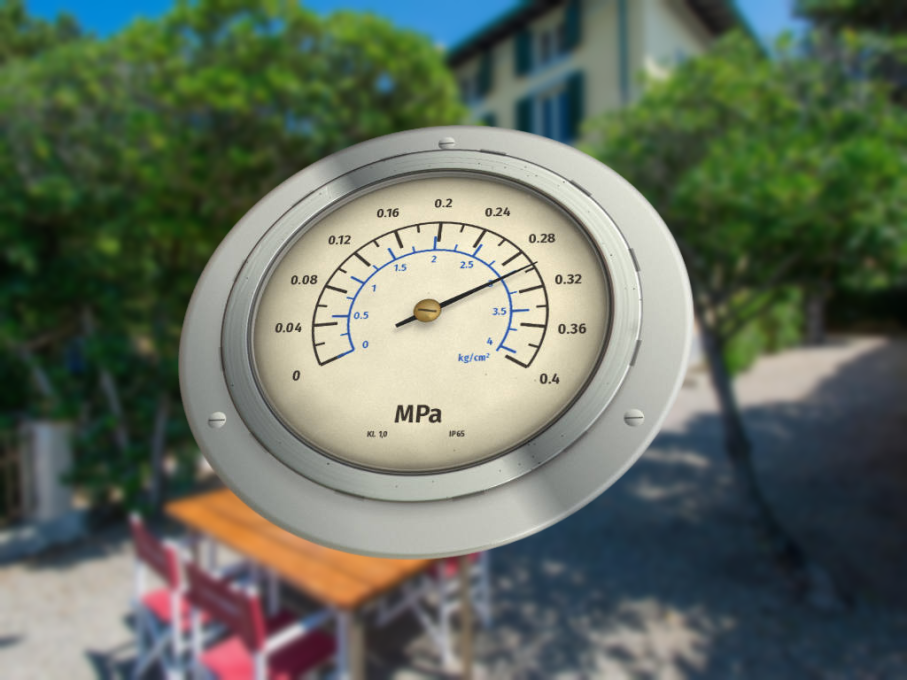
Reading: **0.3** MPa
